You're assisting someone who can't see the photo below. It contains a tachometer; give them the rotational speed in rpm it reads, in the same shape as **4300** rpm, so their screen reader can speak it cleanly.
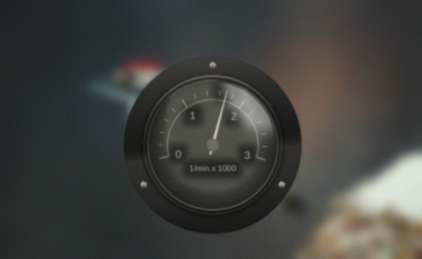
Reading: **1700** rpm
